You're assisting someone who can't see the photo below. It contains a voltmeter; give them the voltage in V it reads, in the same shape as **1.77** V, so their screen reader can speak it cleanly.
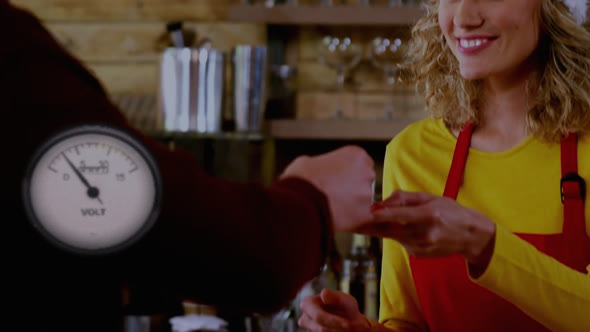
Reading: **3** V
